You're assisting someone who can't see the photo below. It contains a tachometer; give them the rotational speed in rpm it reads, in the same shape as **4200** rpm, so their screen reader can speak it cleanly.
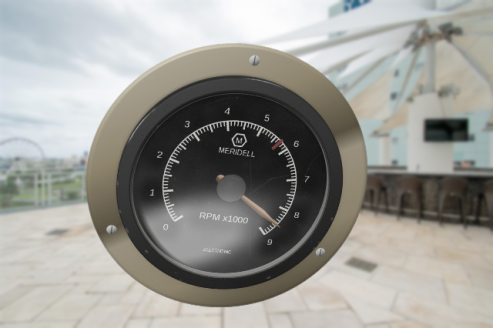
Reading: **8500** rpm
